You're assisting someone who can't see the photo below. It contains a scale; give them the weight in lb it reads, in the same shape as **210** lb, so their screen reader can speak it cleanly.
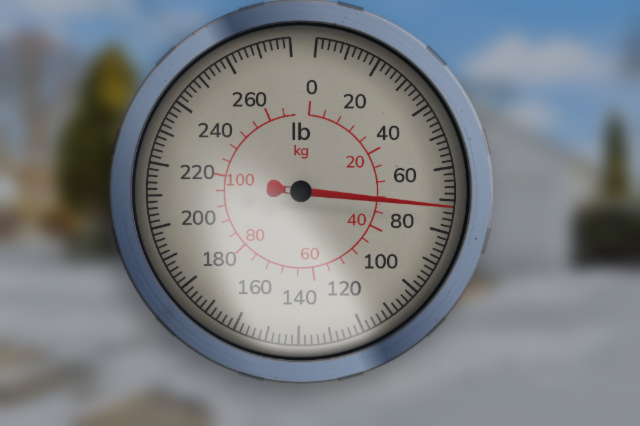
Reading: **72** lb
